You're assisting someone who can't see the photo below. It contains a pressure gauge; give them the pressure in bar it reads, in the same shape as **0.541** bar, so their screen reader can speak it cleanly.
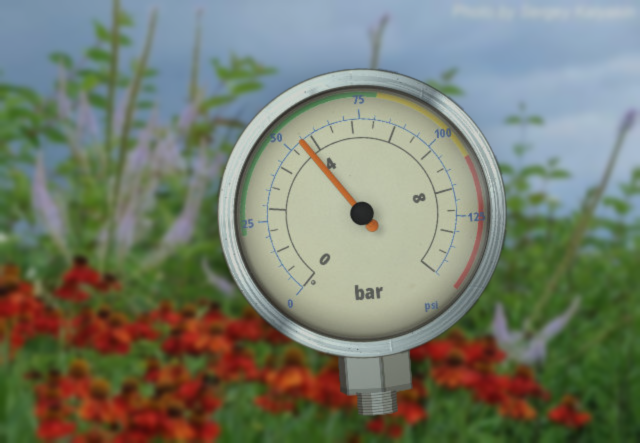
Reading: **3.75** bar
